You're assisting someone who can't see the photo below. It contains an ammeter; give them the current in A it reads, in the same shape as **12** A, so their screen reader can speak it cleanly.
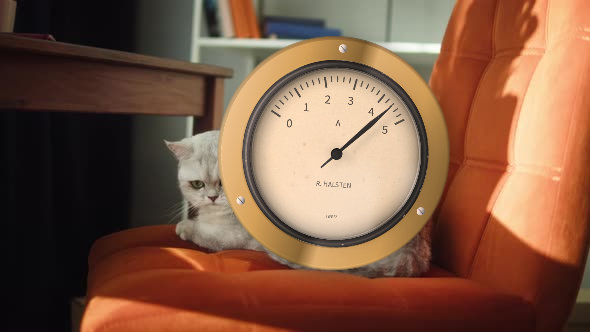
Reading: **4.4** A
